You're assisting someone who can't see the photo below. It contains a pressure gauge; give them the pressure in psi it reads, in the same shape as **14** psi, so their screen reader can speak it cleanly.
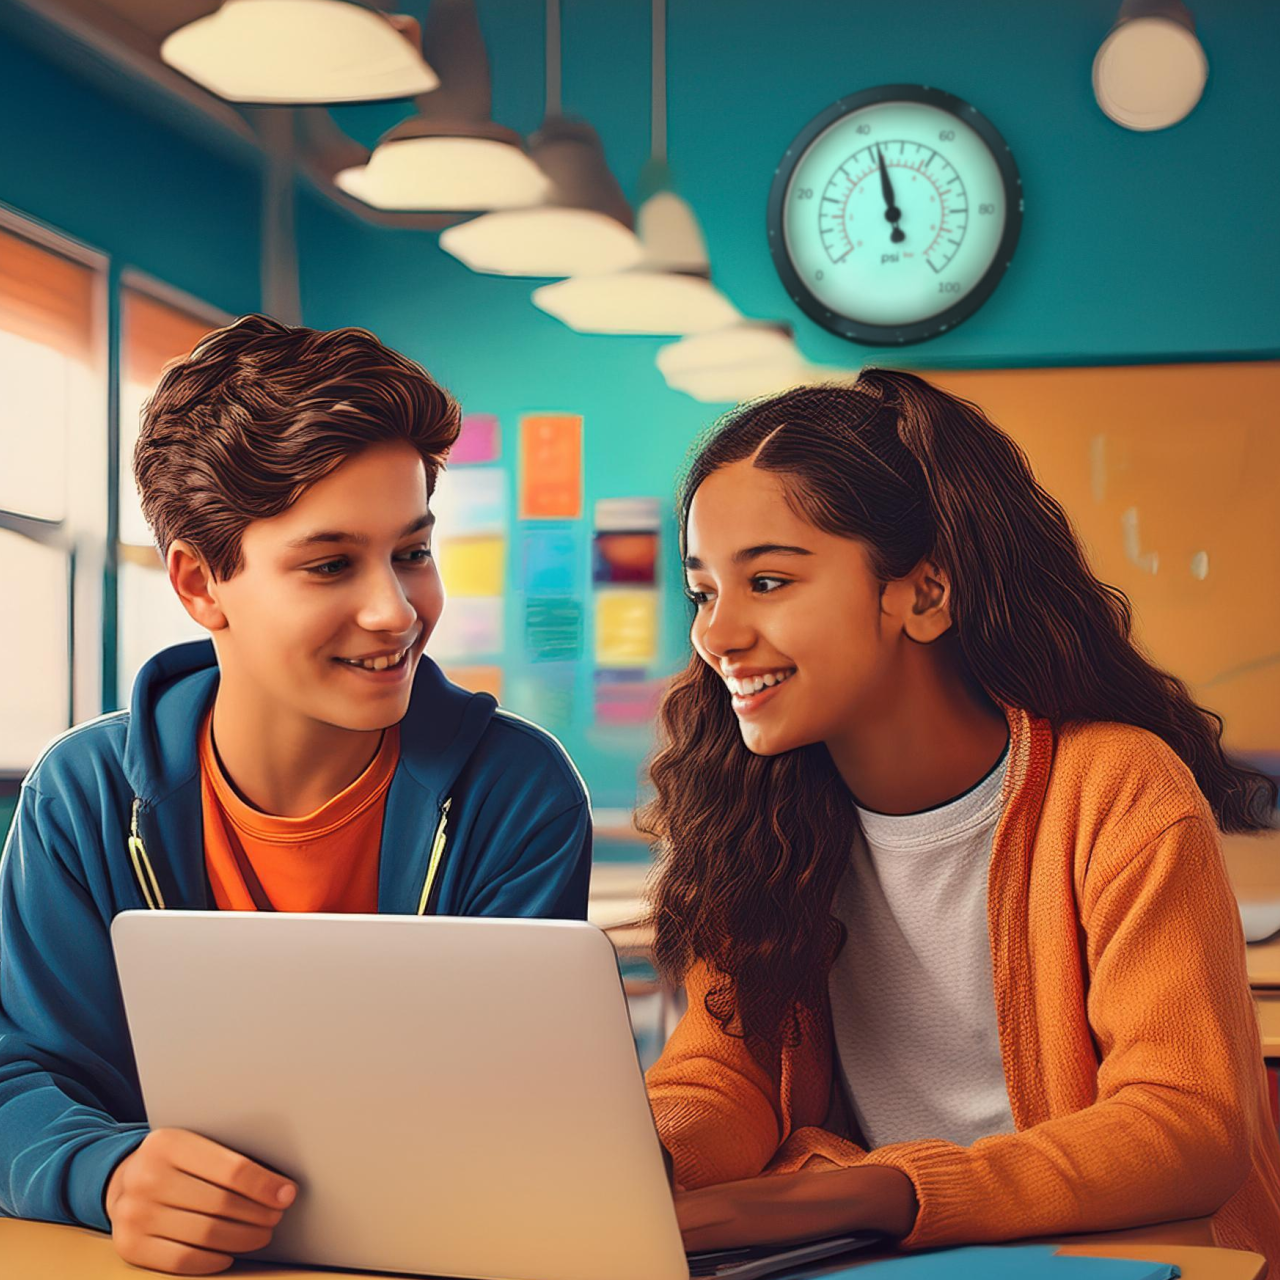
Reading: **42.5** psi
